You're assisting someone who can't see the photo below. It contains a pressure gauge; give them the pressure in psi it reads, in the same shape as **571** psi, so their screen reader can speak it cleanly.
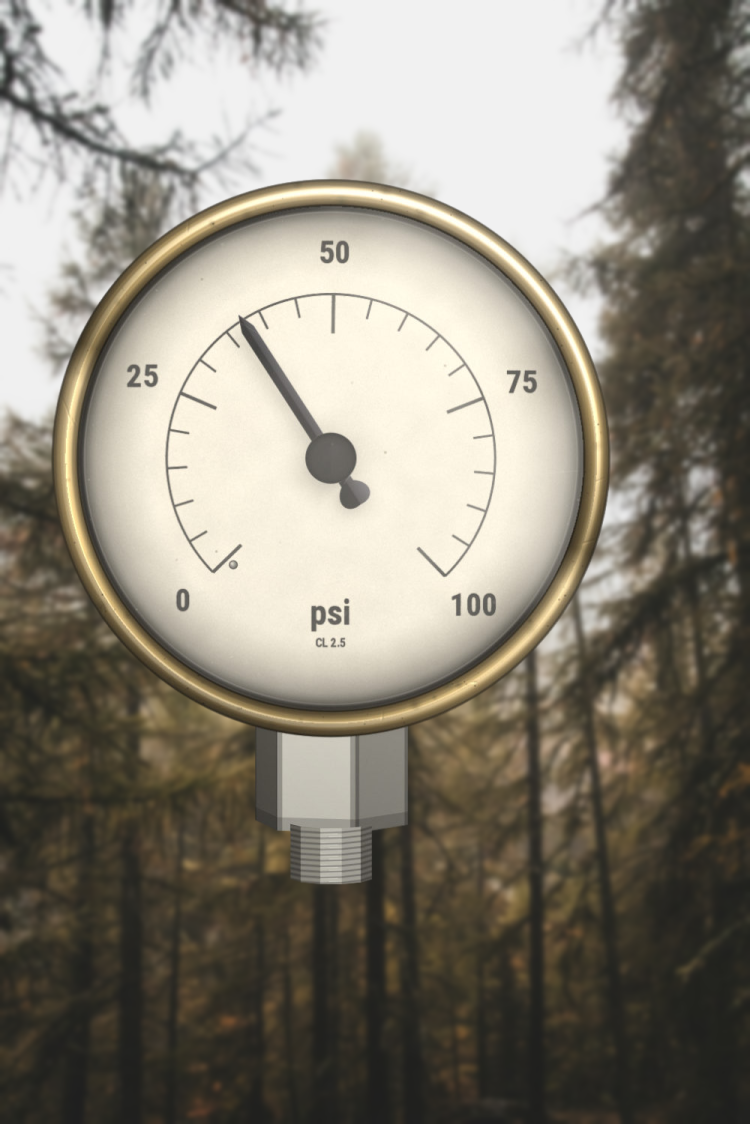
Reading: **37.5** psi
